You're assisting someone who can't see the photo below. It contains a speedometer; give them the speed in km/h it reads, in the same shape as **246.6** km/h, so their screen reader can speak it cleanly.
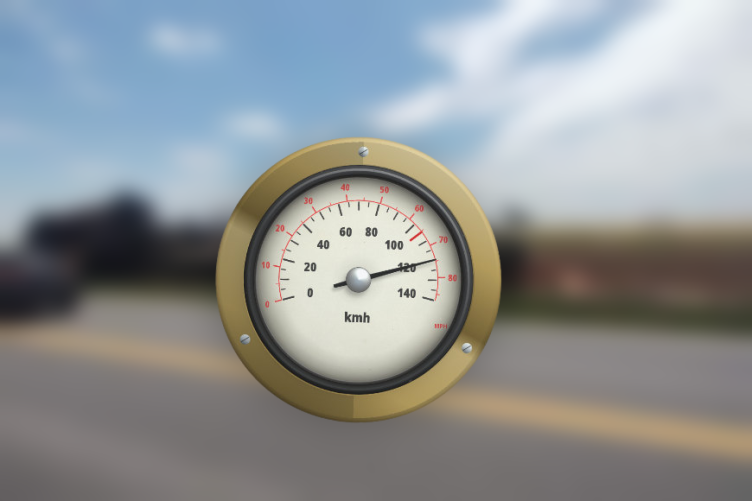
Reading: **120** km/h
